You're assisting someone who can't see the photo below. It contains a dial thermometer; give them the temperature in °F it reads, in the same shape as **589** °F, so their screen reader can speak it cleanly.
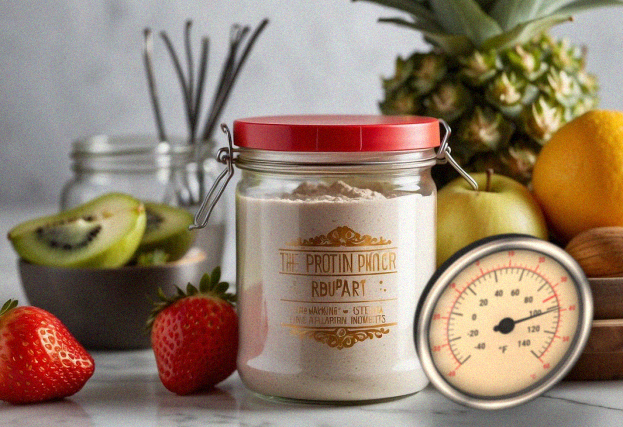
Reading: **100** °F
